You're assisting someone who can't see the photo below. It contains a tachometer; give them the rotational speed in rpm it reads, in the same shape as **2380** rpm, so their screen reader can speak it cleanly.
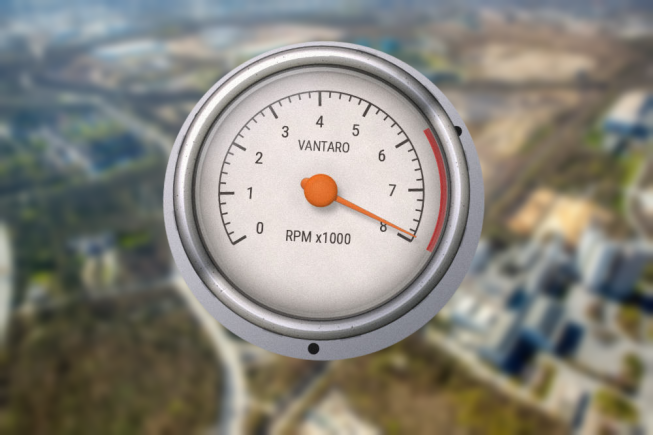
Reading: **7900** rpm
